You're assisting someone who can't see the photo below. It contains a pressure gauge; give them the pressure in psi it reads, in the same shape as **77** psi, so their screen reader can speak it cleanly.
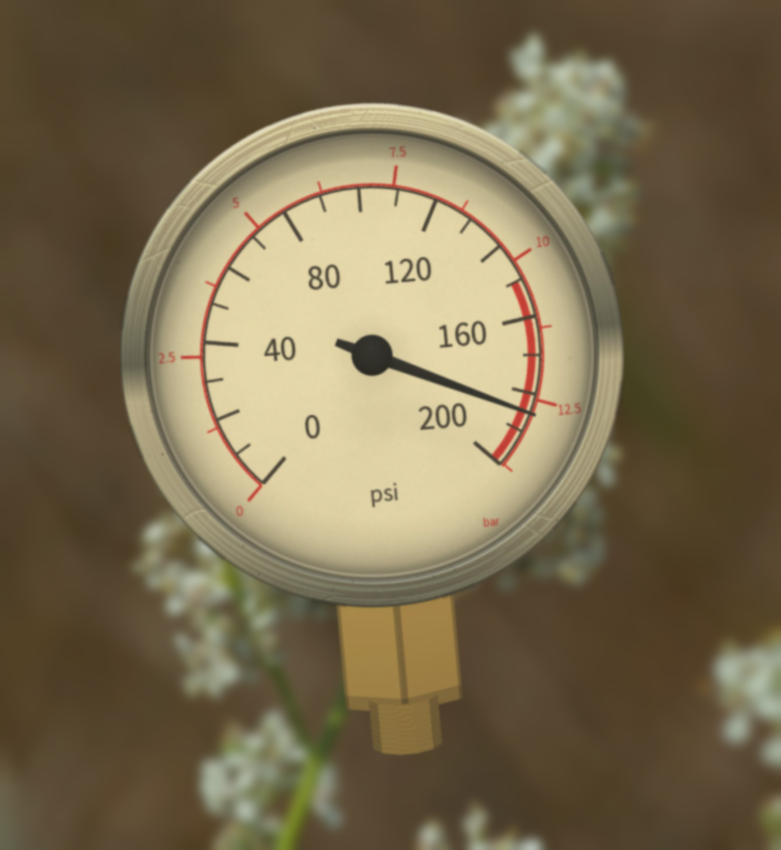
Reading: **185** psi
